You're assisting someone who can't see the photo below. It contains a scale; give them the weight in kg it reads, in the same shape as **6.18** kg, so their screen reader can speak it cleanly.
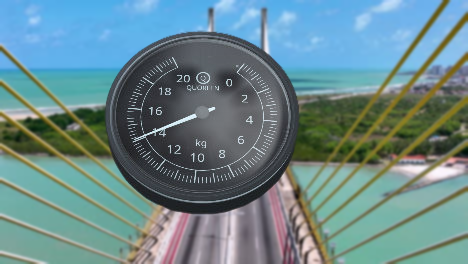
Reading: **14** kg
